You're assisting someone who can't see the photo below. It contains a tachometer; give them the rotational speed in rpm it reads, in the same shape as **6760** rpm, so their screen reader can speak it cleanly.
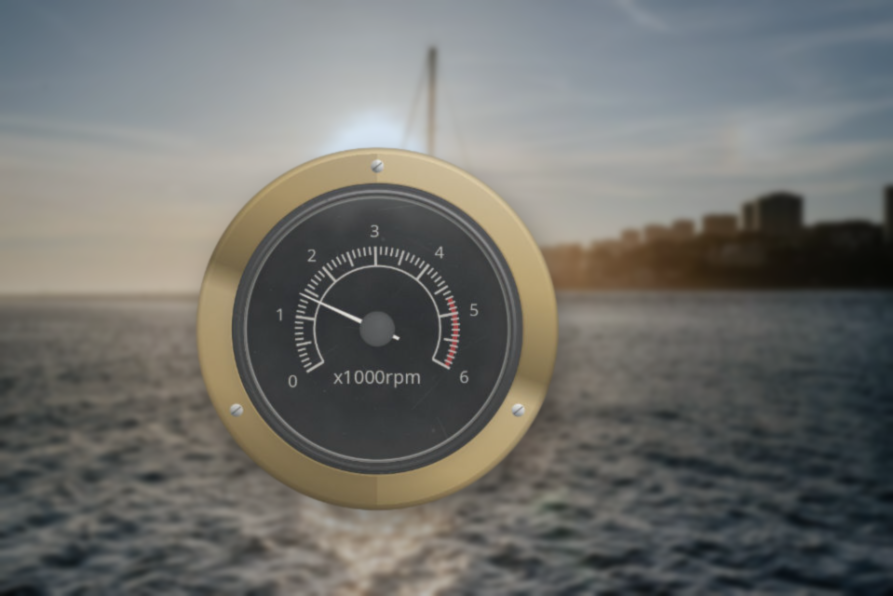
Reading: **1400** rpm
